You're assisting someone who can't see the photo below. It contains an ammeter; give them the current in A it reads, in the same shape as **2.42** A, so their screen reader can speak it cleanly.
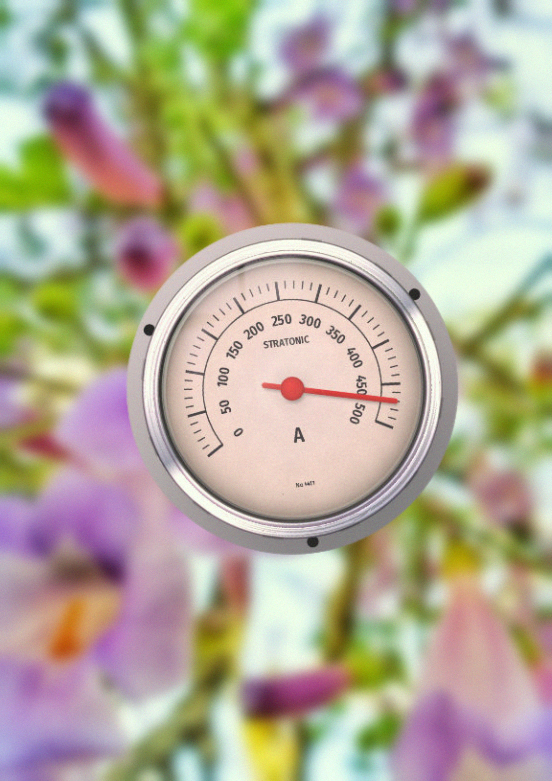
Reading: **470** A
